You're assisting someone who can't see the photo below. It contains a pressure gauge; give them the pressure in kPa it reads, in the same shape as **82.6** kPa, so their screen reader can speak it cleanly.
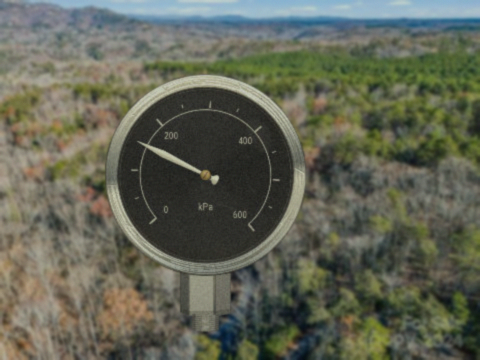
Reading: **150** kPa
